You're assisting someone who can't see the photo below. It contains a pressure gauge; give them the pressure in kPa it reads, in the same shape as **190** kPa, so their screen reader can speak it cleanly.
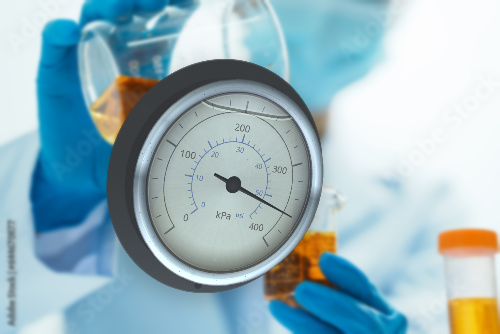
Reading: **360** kPa
